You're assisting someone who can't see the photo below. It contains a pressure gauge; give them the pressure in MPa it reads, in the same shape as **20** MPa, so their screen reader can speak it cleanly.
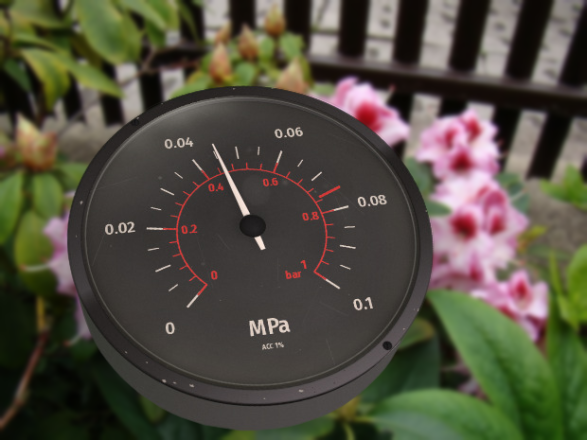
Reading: **0.045** MPa
